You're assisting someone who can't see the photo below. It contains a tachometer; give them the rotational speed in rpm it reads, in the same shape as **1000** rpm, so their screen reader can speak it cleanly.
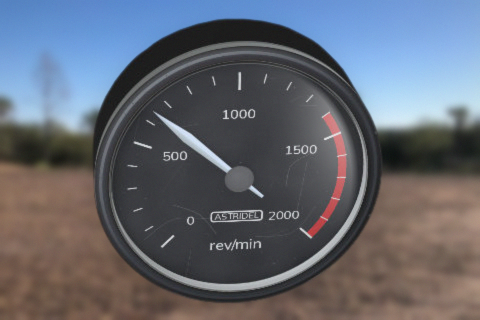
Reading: **650** rpm
